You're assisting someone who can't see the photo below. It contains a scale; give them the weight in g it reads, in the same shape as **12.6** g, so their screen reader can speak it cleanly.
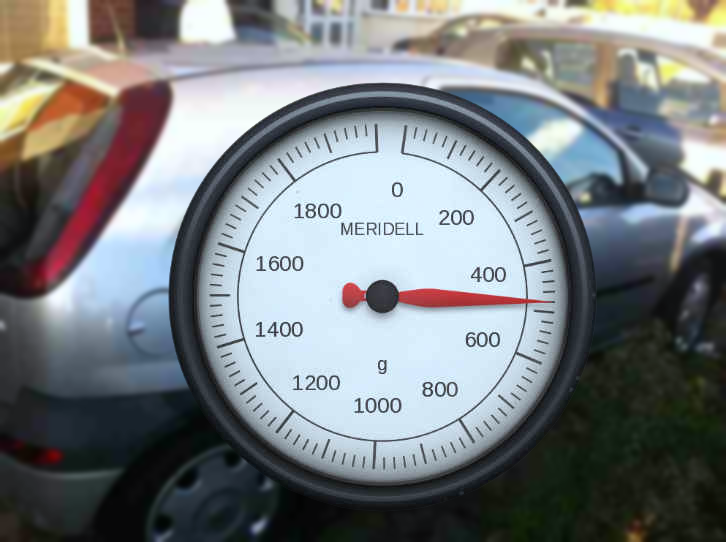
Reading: **480** g
